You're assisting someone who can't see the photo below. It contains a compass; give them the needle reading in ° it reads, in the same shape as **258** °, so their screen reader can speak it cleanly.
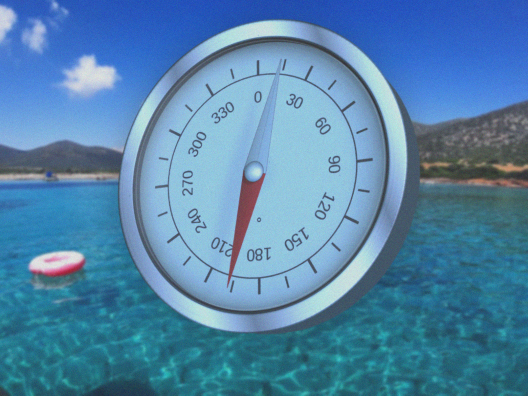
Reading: **195** °
